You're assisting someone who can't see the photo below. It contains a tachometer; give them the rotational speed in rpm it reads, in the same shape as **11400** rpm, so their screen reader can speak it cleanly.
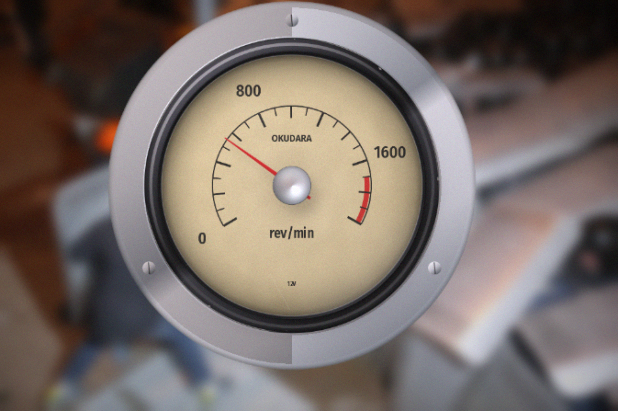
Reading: **550** rpm
